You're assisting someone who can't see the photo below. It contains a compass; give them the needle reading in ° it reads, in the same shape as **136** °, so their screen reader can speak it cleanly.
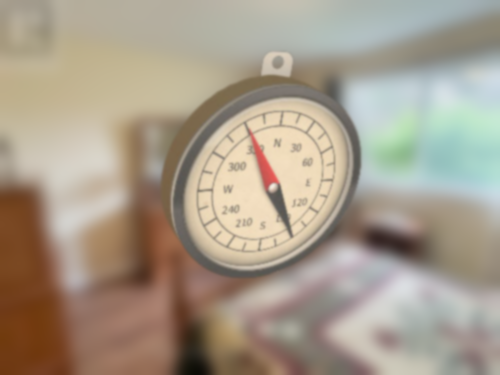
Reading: **330** °
